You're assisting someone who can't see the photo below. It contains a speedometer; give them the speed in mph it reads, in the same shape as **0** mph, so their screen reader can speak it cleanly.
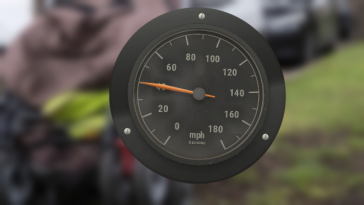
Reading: **40** mph
